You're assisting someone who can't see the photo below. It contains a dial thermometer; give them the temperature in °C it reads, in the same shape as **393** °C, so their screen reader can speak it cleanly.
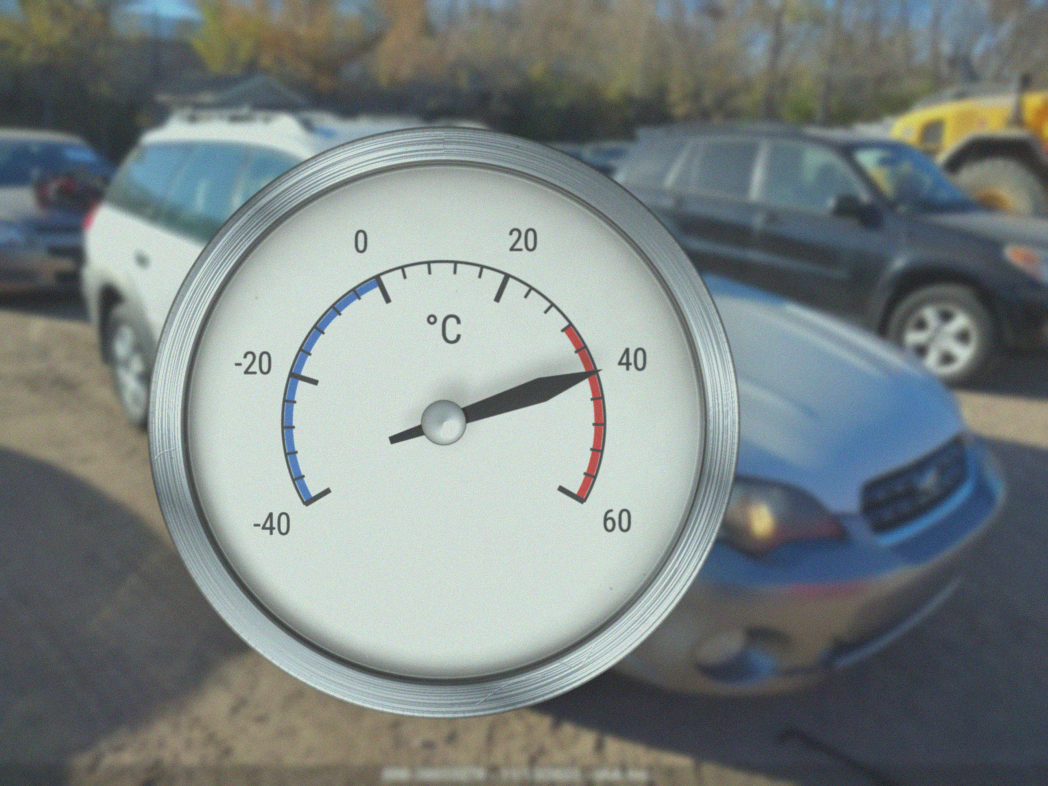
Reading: **40** °C
